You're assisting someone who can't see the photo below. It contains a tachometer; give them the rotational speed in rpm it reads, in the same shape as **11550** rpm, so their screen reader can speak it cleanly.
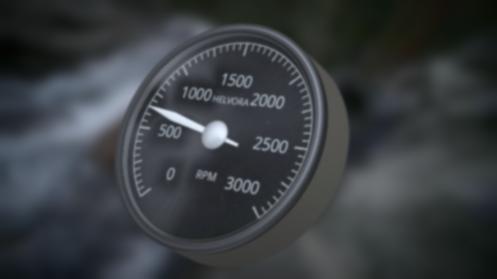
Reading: **650** rpm
